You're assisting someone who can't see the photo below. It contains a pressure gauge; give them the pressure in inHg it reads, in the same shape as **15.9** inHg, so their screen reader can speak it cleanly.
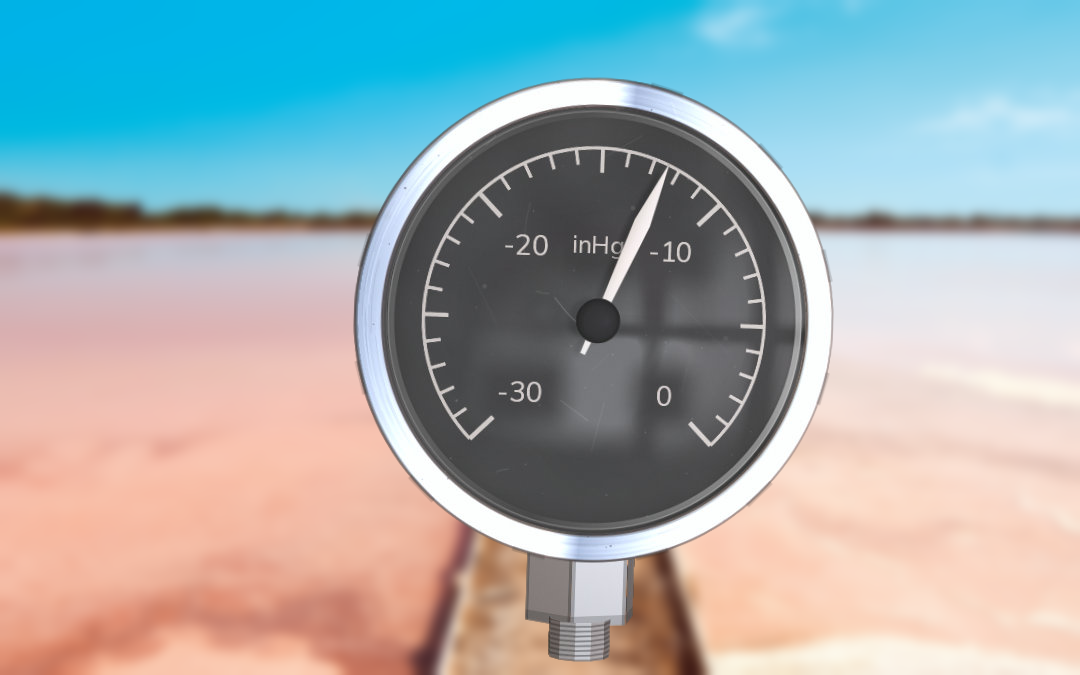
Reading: **-12.5** inHg
